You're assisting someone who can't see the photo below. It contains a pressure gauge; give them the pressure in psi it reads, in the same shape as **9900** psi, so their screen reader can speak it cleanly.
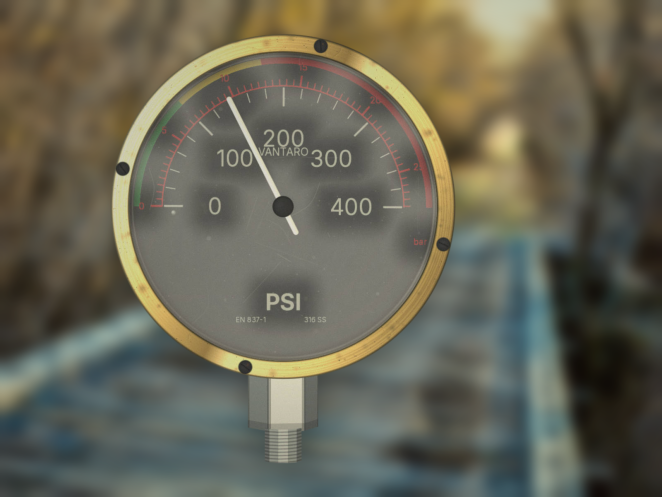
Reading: **140** psi
